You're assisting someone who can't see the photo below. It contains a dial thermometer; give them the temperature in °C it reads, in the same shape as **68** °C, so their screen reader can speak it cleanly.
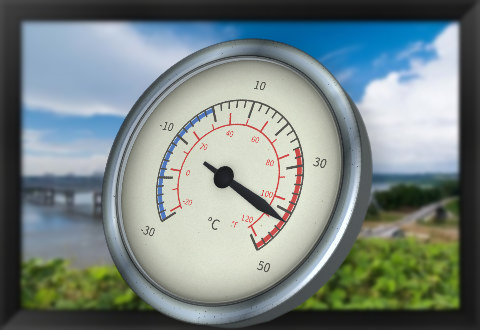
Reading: **42** °C
